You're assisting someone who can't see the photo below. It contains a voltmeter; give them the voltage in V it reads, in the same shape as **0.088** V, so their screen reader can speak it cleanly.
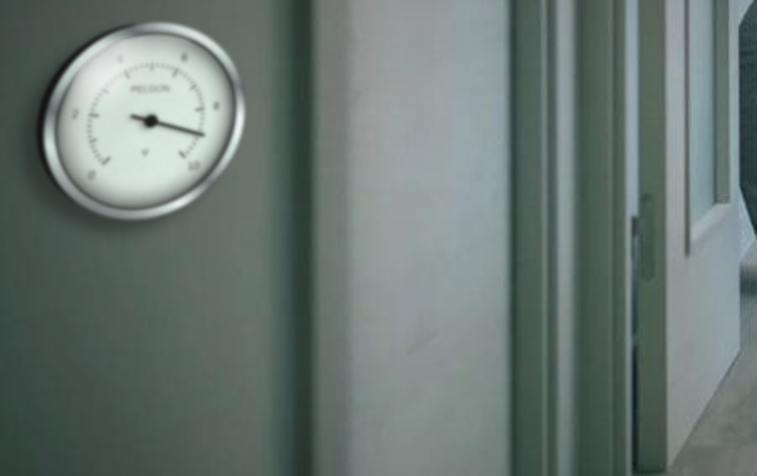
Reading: **9** V
